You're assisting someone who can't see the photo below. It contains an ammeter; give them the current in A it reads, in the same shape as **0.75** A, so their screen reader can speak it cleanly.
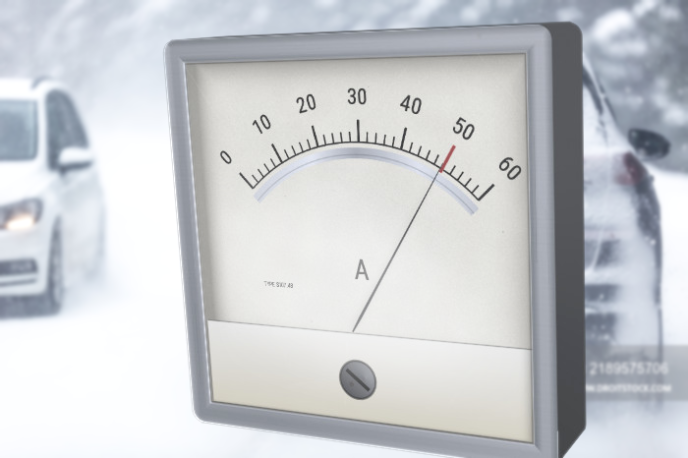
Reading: **50** A
